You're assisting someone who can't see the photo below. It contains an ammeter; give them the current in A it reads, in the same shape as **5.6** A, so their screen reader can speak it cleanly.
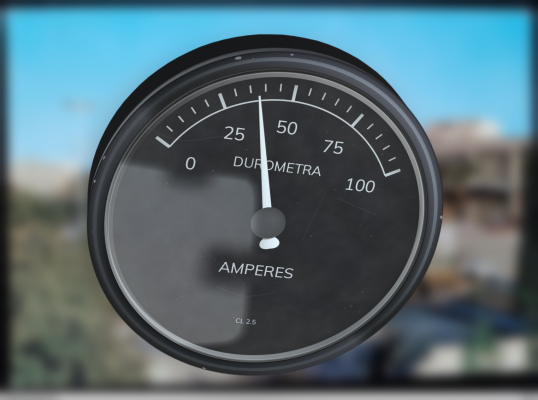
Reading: **37.5** A
